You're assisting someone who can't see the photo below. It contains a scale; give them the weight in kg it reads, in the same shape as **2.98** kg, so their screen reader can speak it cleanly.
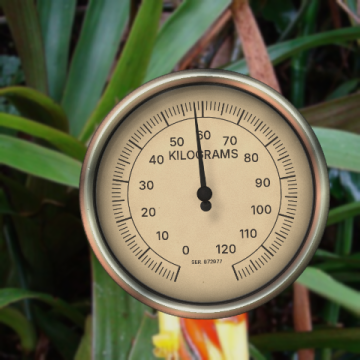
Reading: **58** kg
